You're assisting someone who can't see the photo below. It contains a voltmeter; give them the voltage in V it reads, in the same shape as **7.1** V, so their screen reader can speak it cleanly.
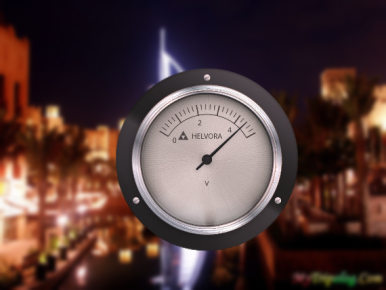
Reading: **4.4** V
